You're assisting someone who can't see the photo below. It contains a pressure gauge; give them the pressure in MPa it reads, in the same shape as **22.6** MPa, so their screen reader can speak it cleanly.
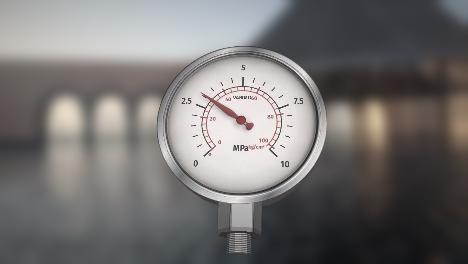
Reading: **3** MPa
